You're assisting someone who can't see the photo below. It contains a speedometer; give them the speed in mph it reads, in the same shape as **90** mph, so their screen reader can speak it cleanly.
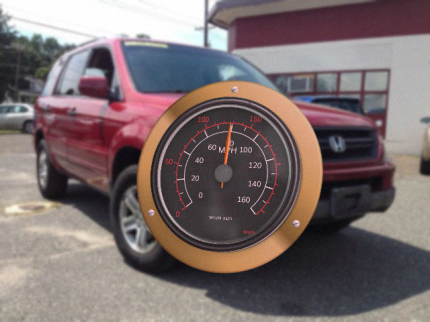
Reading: **80** mph
